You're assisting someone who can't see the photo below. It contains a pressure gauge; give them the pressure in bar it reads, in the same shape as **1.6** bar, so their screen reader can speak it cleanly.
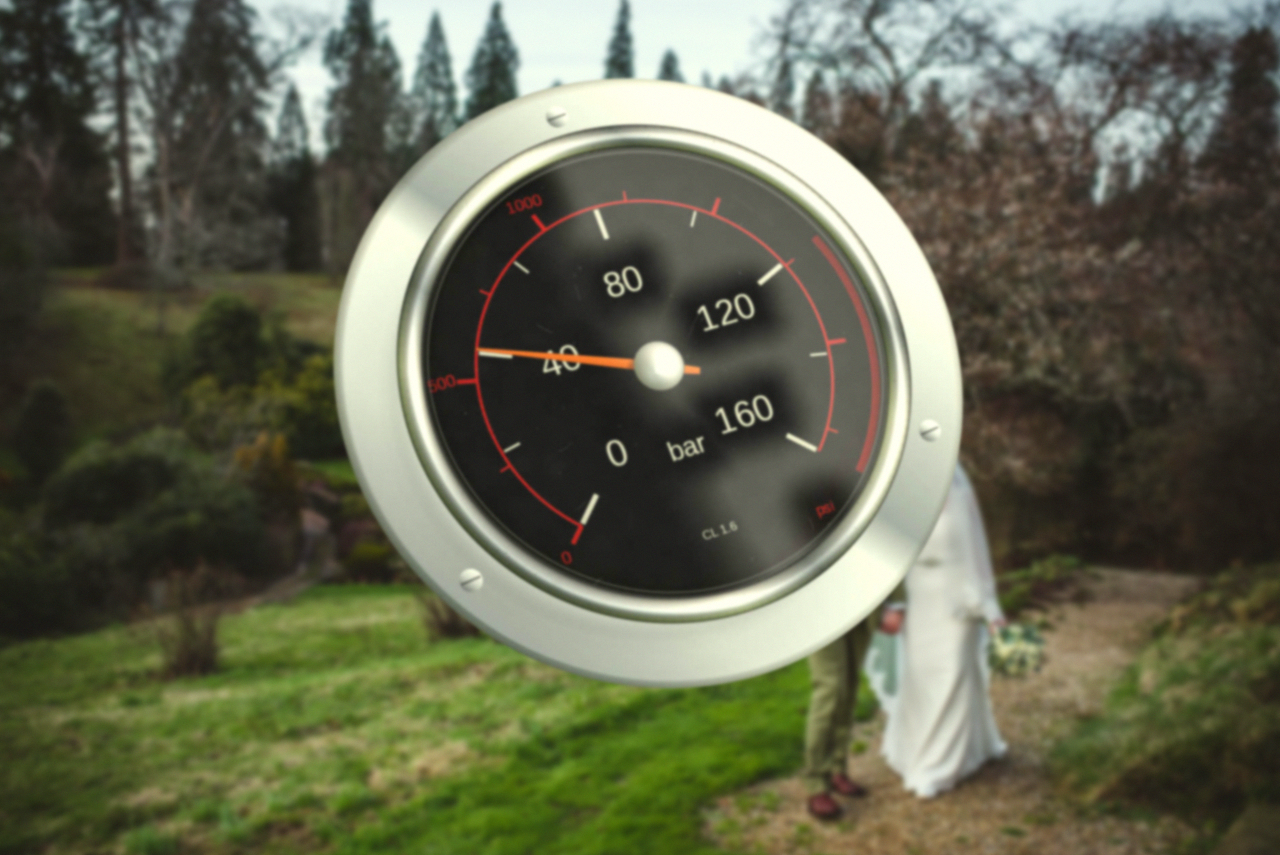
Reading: **40** bar
